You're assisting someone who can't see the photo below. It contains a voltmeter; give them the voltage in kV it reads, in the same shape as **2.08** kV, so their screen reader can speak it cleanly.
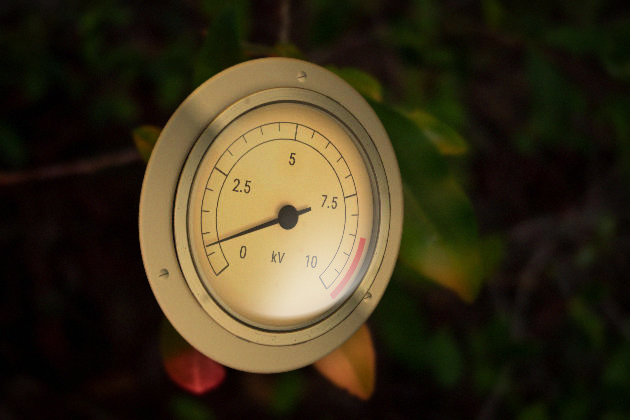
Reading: **0.75** kV
